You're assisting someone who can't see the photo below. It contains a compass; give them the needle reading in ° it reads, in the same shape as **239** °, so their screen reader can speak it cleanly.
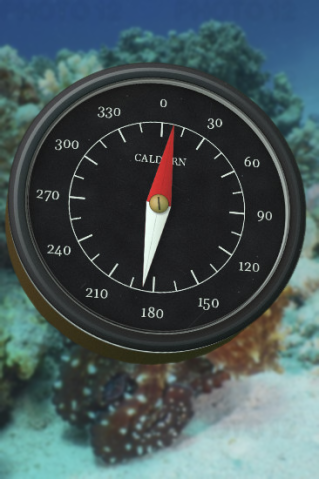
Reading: **7.5** °
